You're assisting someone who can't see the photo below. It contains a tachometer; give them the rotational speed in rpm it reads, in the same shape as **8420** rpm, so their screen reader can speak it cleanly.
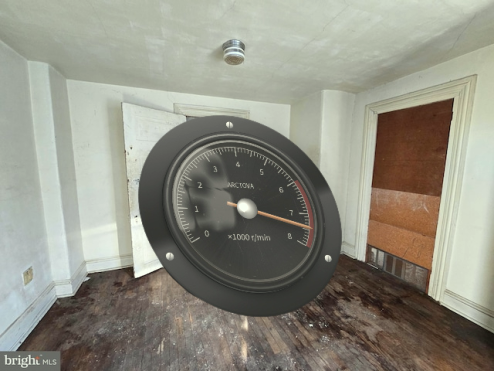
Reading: **7500** rpm
